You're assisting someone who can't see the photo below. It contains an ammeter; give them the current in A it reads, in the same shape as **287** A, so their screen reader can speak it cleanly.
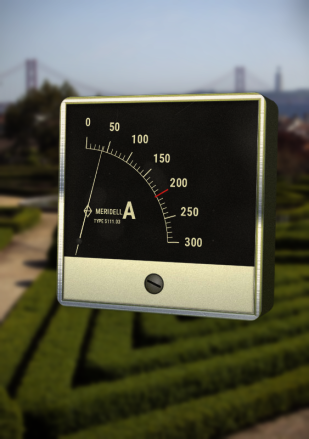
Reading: **40** A
